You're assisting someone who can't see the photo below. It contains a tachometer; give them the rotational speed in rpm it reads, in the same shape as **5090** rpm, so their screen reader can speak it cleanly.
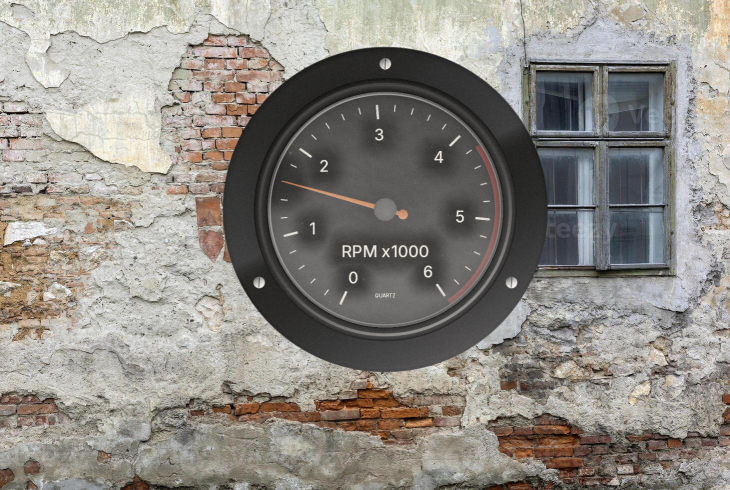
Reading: **1600** rpm
